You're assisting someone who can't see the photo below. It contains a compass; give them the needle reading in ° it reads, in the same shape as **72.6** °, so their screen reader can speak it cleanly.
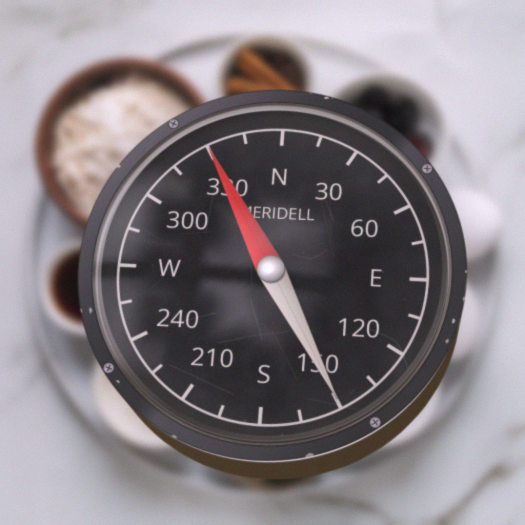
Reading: **330** °
